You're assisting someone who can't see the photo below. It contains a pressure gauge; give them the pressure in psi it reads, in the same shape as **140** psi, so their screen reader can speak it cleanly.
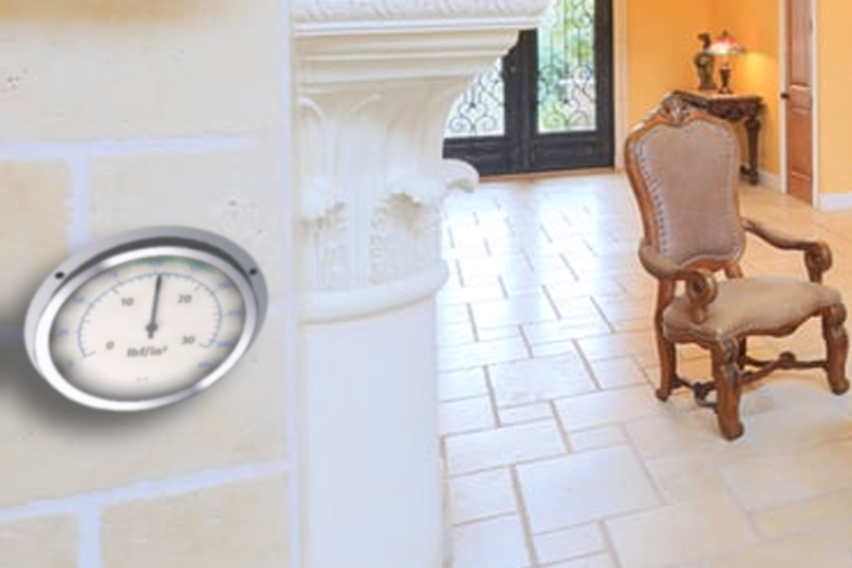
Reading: **15** psi
